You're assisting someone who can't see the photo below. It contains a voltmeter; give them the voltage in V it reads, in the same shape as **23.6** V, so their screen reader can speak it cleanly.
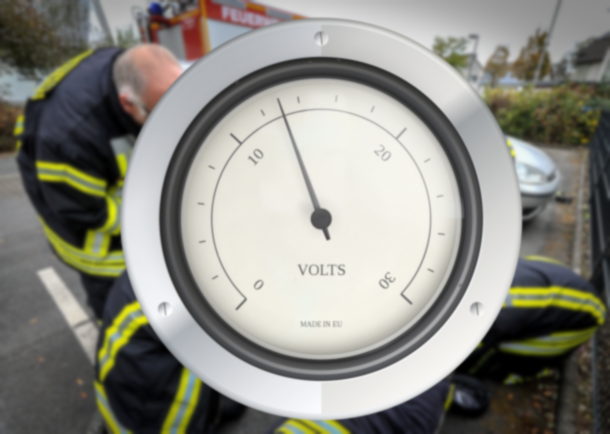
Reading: **13** V
